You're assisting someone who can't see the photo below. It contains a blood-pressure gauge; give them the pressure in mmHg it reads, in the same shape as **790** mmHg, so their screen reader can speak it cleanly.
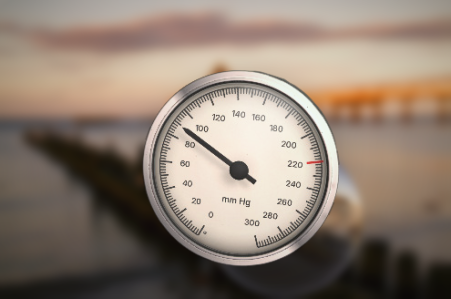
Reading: **90** mmHg
